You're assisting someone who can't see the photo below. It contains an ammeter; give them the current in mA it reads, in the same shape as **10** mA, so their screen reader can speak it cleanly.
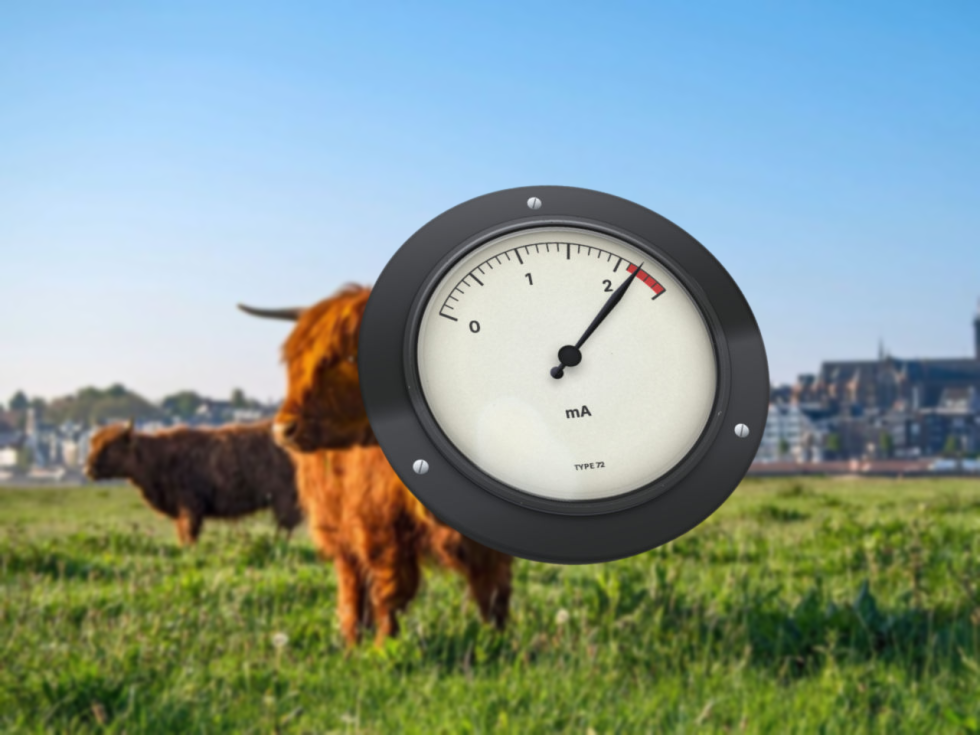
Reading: **2.2** mA
